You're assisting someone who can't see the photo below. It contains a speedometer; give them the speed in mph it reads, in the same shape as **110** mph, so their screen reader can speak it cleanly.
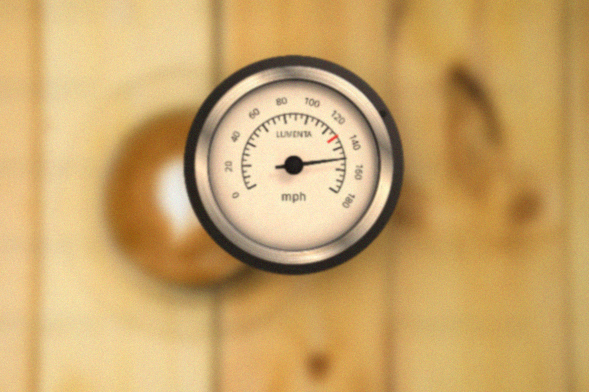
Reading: **150** mph
